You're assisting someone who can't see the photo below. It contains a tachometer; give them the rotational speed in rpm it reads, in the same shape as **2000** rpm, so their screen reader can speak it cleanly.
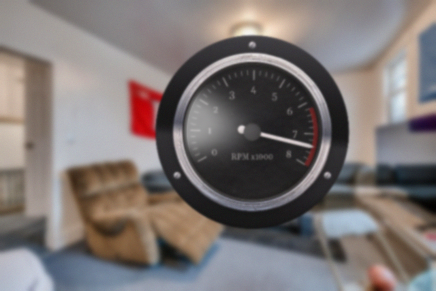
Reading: **7400** rpm
